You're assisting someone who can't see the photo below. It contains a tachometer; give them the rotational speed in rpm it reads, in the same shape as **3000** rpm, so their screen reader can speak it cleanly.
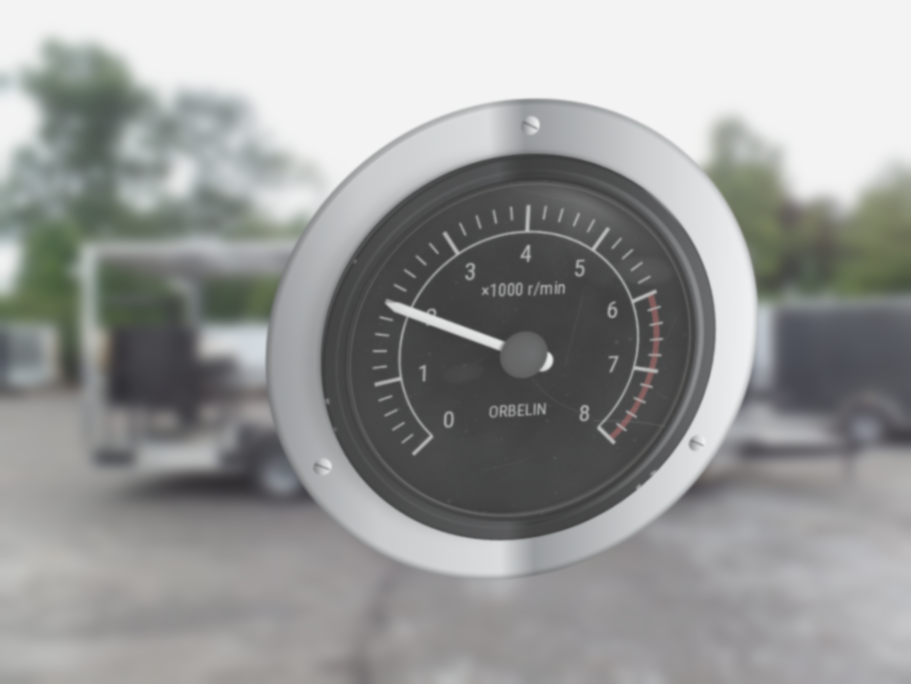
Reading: **2000** rpm
